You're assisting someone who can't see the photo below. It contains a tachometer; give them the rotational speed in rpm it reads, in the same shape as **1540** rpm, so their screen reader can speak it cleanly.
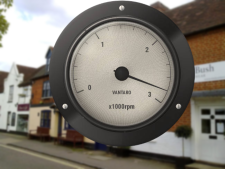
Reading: **2800** rpm
